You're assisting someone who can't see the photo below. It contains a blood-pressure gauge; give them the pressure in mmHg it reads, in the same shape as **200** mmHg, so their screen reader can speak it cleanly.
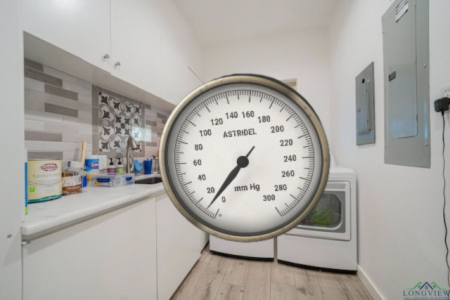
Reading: **10** mmHg
